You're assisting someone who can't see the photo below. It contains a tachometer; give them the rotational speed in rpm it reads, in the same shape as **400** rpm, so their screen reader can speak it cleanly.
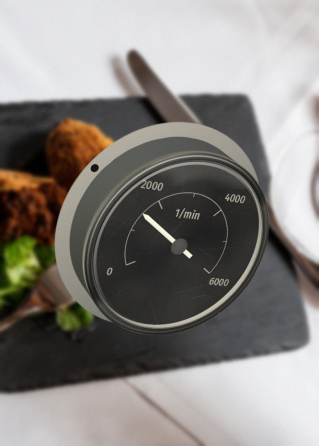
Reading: **1500** rpm
